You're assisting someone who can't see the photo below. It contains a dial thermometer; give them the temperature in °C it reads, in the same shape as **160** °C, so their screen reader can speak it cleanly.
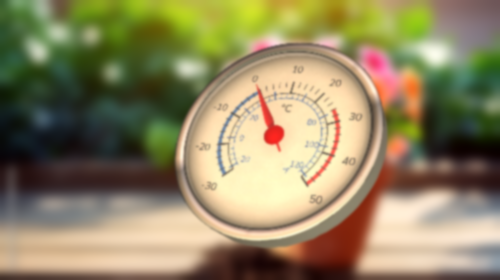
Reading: **0** °C
